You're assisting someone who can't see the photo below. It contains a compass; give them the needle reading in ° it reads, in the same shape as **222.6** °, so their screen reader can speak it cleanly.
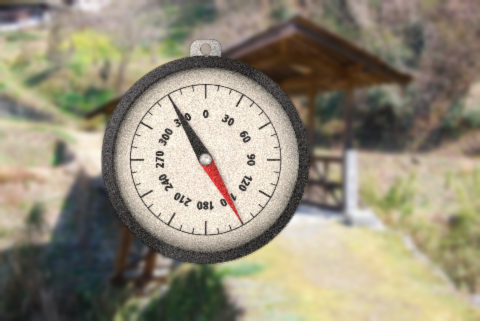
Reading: **150** °
